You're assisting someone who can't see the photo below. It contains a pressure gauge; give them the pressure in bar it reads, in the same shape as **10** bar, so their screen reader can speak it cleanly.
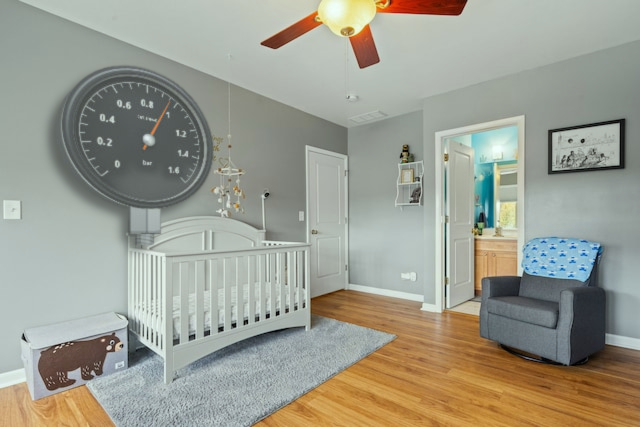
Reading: **0.95** bar
